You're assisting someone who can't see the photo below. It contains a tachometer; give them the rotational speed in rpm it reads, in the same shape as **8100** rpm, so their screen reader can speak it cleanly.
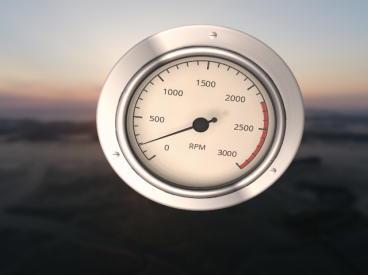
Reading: **200** rpm
